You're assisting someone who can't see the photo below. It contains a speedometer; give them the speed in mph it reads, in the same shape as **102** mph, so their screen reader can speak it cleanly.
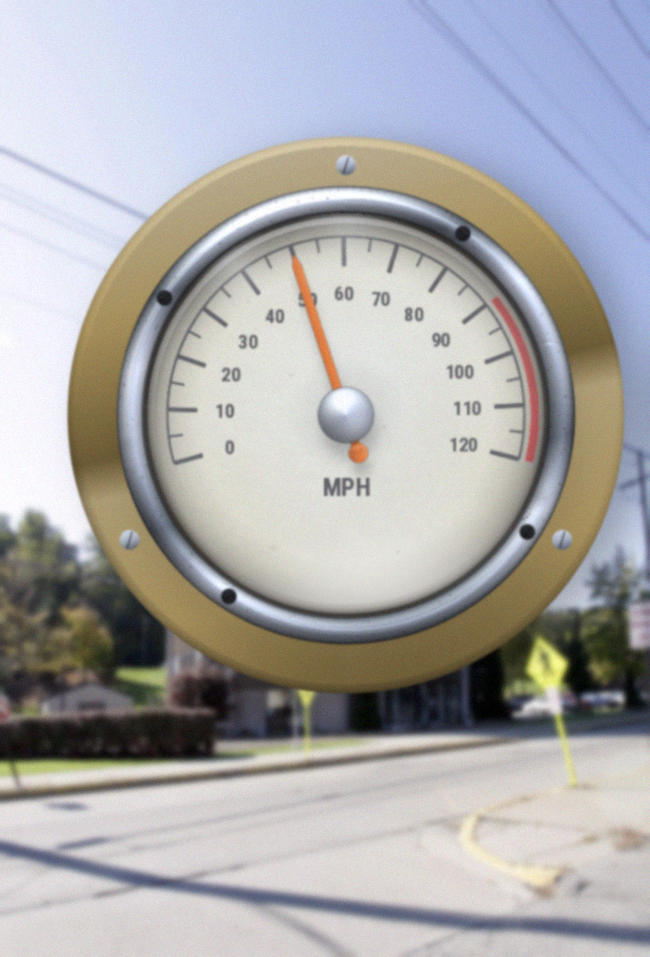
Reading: **50** mph
